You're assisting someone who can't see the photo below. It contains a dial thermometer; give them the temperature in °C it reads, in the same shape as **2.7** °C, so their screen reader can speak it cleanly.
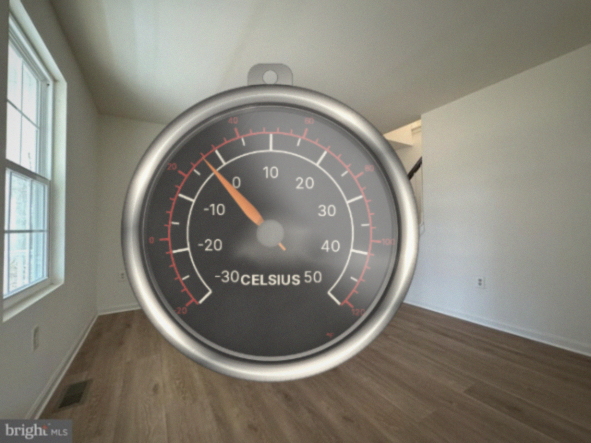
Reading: **-2.5** °C
